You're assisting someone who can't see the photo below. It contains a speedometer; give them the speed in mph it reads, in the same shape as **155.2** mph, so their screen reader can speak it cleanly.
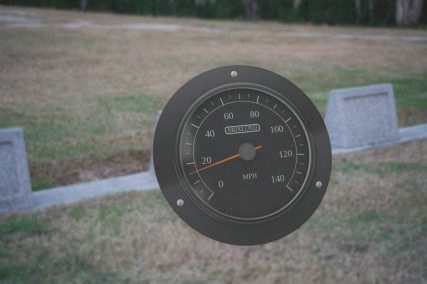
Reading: **15** mph
